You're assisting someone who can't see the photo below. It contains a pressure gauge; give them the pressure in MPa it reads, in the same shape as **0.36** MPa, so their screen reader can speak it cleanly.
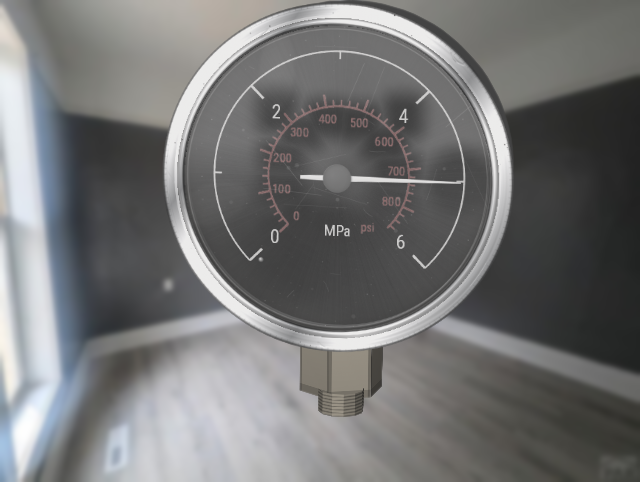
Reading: **5** MPa
